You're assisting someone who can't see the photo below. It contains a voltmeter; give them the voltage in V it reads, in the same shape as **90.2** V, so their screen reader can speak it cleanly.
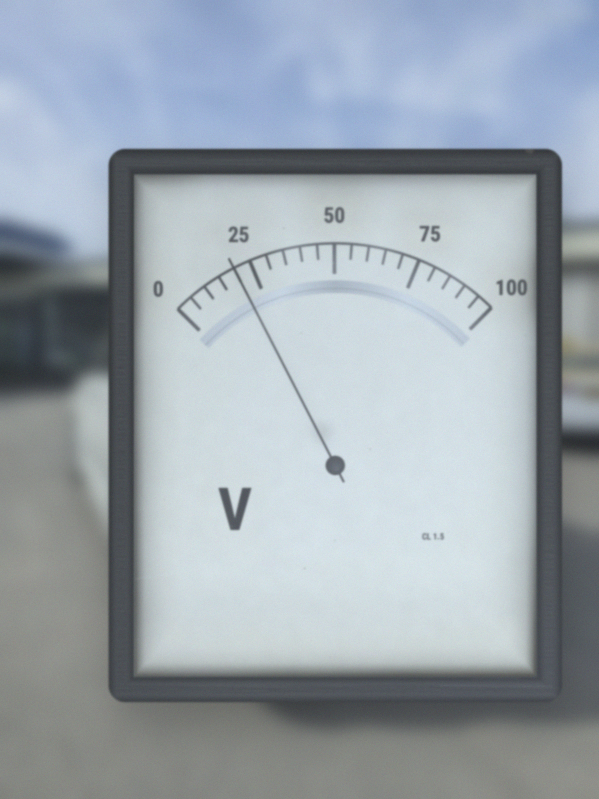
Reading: **20** V
